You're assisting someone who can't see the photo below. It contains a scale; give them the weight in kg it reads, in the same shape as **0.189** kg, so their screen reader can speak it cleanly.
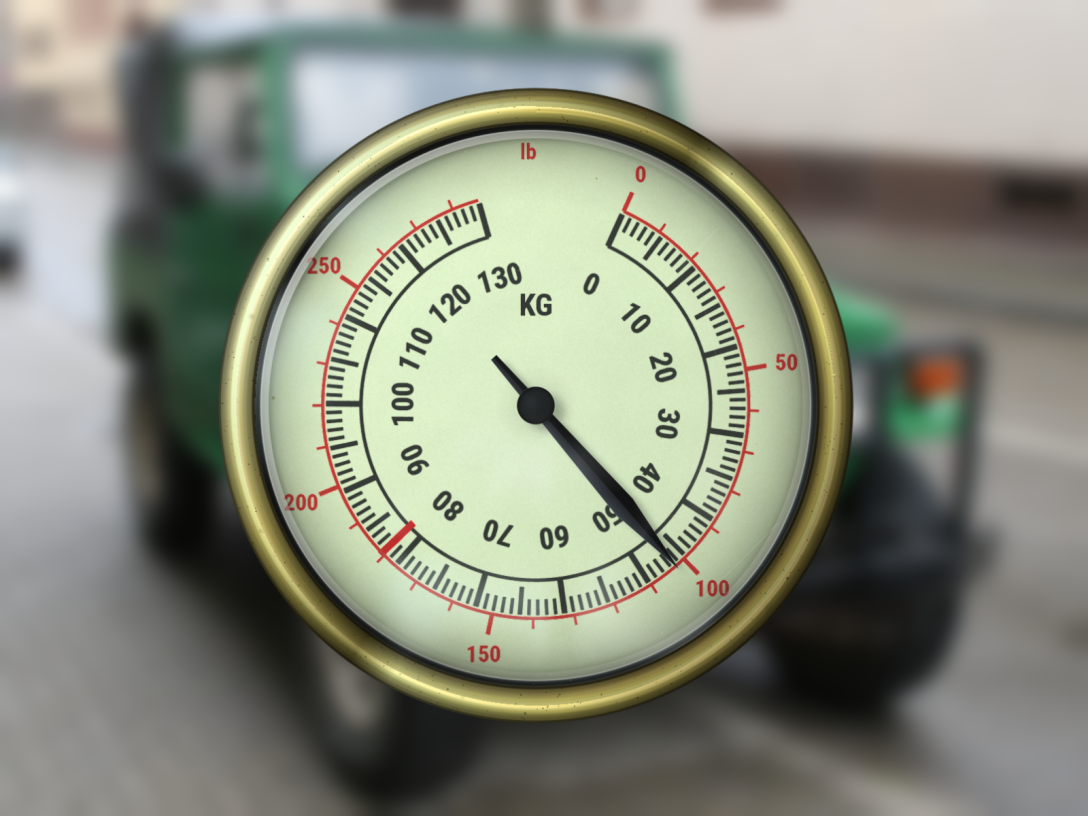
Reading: **46.5** kg
